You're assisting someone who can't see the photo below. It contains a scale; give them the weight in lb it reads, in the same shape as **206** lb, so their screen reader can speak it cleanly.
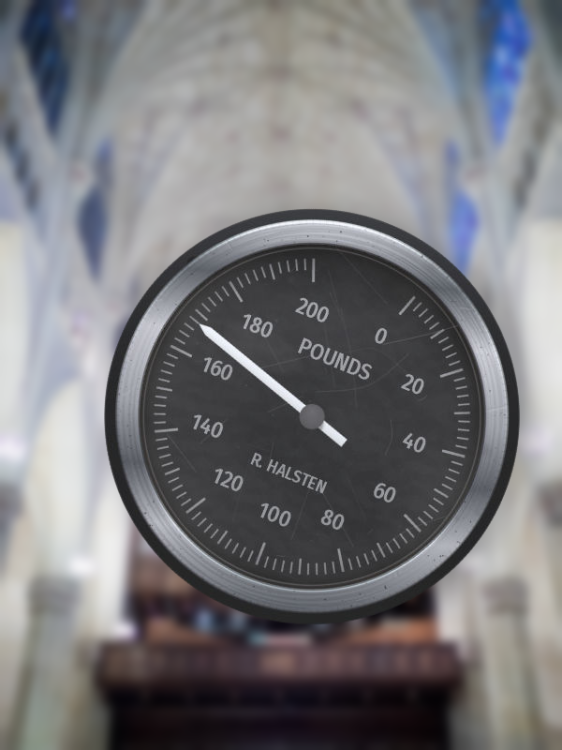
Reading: **168** lb
